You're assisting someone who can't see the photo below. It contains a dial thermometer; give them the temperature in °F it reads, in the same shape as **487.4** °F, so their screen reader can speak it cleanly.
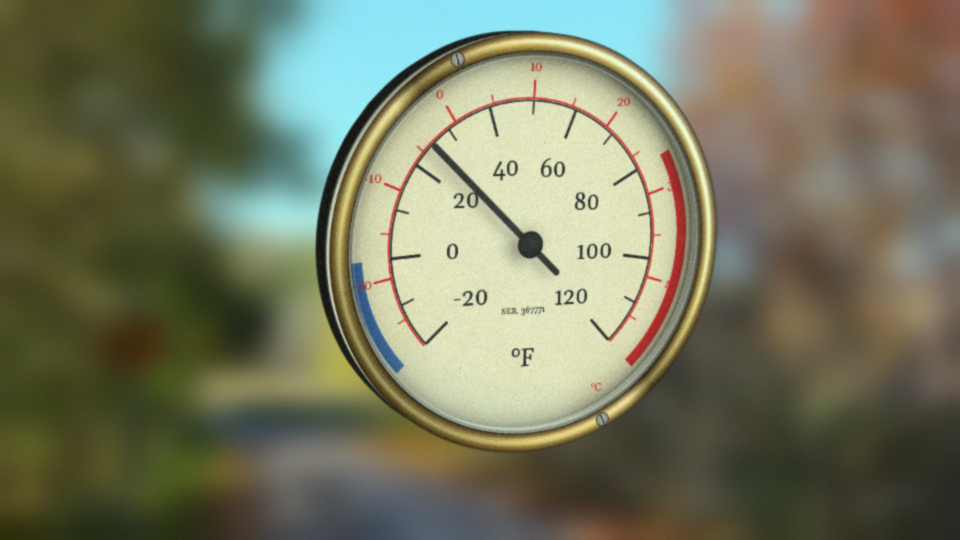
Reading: **25** °F
